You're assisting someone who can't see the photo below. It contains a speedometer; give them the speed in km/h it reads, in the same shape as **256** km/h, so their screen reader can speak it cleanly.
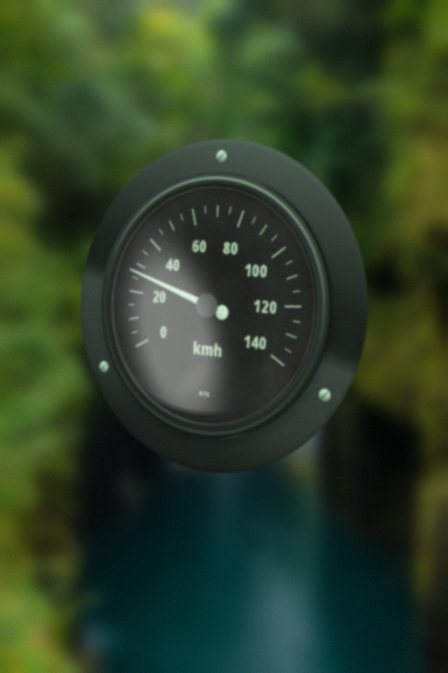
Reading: **27.5** km/h
